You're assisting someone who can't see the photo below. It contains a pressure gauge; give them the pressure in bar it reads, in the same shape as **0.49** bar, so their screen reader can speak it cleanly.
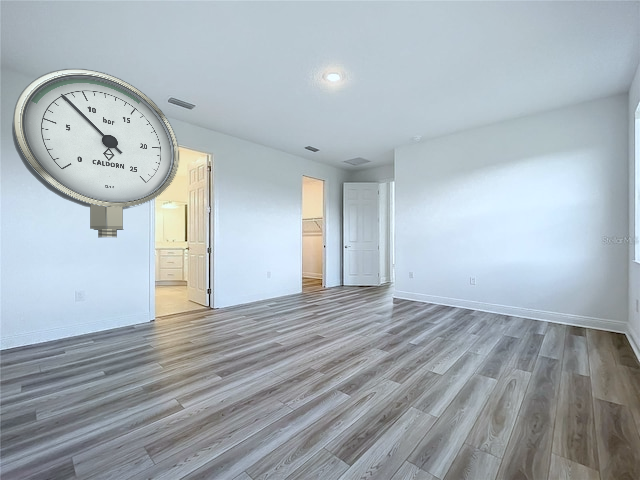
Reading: **8** bar
